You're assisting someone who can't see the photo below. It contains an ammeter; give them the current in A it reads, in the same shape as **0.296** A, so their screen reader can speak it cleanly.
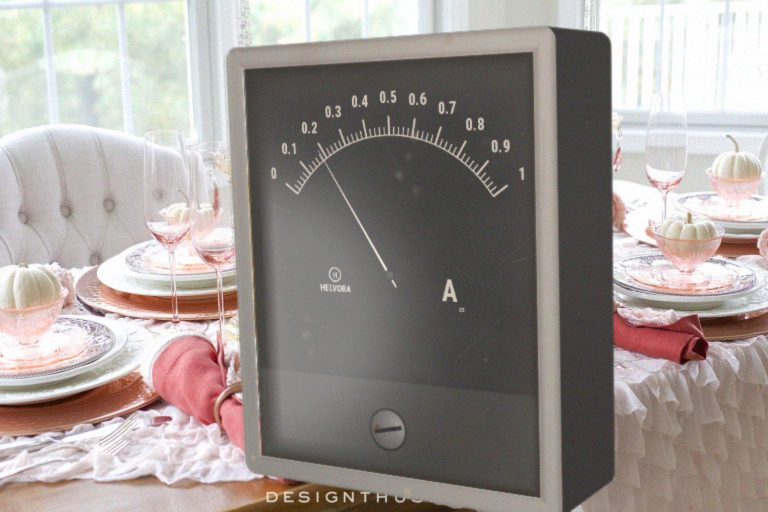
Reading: **0.2** A
